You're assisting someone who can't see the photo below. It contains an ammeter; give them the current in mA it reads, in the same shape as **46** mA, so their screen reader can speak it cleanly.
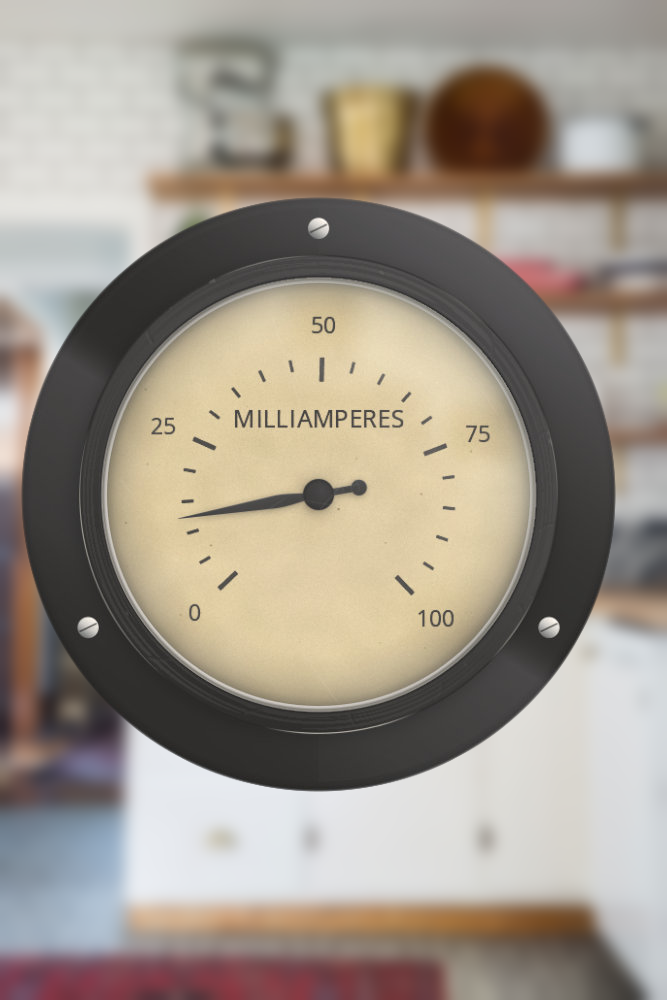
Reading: **12.5** mA
